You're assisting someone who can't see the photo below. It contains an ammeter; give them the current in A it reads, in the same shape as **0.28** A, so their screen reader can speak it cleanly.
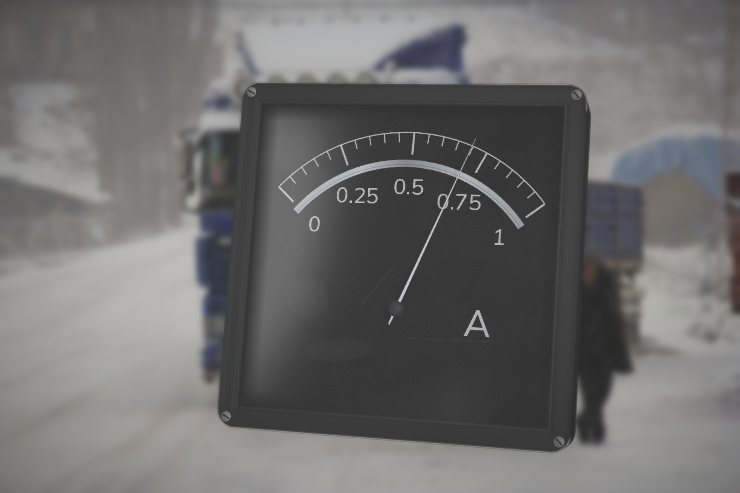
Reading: **0.7** A
